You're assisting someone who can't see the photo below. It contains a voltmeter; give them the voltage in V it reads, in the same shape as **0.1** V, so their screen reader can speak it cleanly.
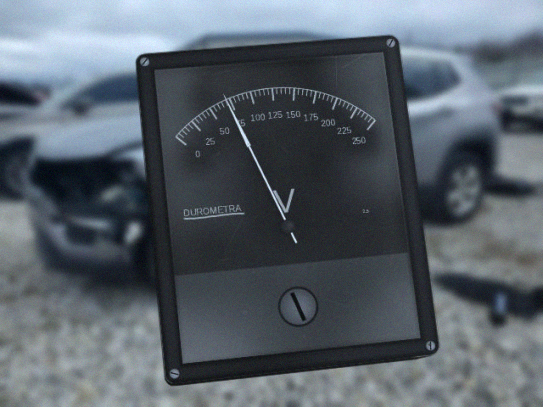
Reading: **70** V
